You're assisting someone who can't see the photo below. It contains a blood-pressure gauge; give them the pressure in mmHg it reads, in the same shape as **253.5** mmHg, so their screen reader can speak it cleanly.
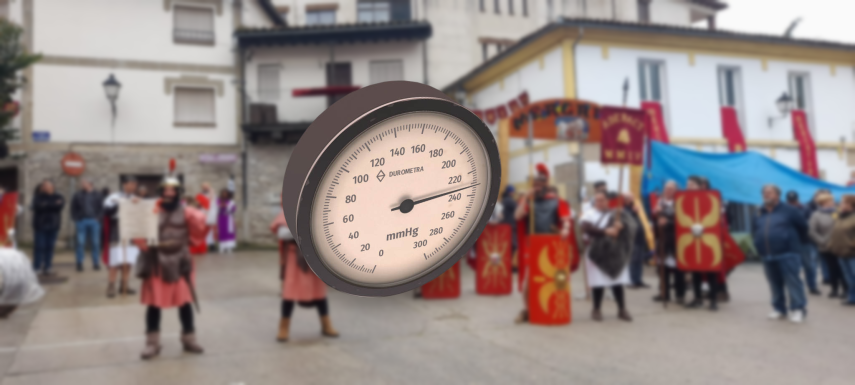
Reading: **230** mmHg
